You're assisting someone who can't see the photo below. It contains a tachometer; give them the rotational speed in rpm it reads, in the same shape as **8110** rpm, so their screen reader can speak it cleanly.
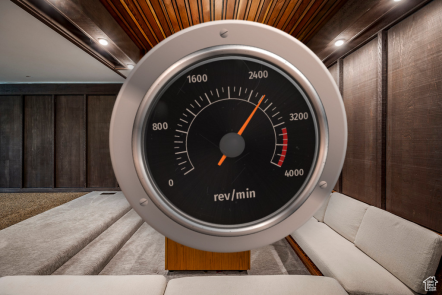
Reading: **2600** rpm
